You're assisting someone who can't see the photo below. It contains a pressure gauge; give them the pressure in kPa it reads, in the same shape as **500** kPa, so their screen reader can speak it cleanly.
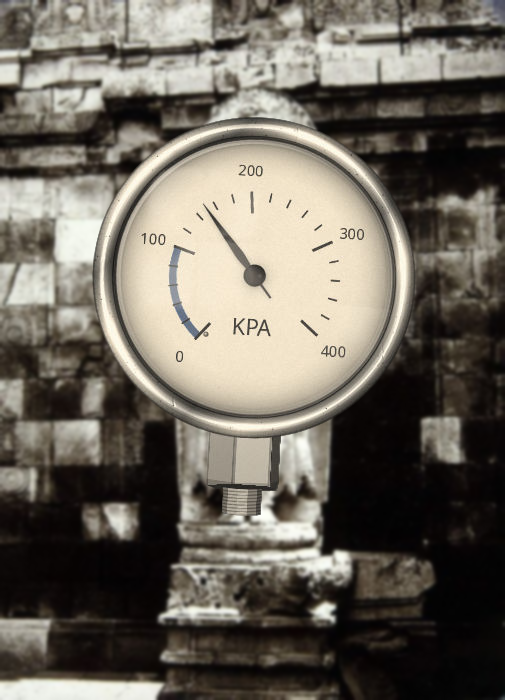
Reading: **150** kPa
